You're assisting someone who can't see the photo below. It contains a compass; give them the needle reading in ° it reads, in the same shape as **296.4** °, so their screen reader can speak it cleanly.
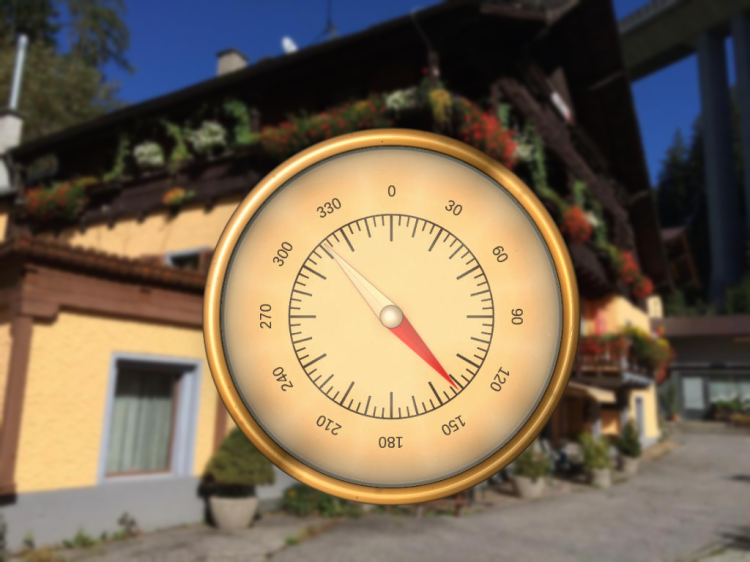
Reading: **137.5** °
